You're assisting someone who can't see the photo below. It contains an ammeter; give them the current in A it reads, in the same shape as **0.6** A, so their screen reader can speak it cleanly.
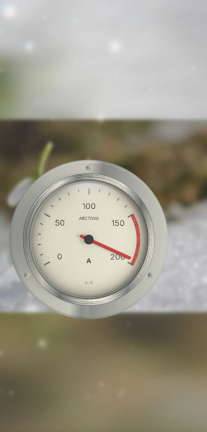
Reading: **195** A
